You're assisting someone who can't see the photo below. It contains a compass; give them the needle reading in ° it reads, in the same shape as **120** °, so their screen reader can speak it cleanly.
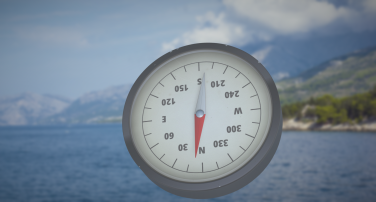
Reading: **7.5** °
